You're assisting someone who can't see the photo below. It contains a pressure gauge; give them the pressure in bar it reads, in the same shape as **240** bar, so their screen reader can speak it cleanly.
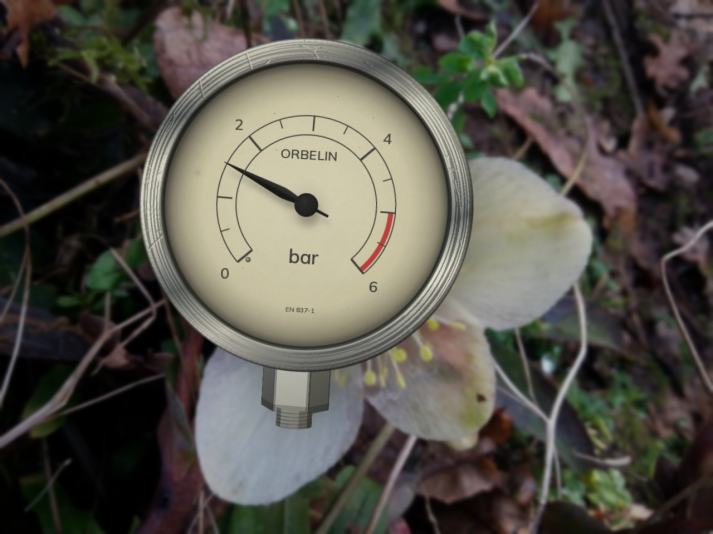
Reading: **1.5** bar
